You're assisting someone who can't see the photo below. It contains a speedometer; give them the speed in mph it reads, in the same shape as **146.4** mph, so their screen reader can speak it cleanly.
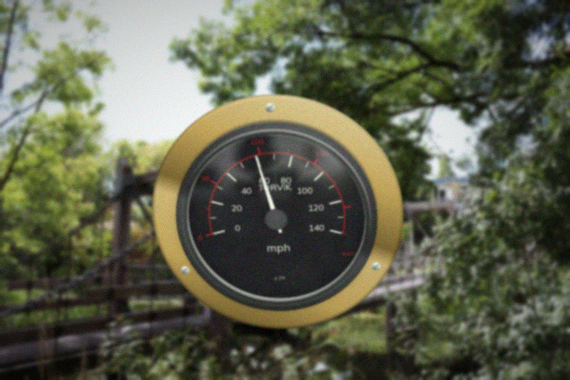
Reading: **60** mph
